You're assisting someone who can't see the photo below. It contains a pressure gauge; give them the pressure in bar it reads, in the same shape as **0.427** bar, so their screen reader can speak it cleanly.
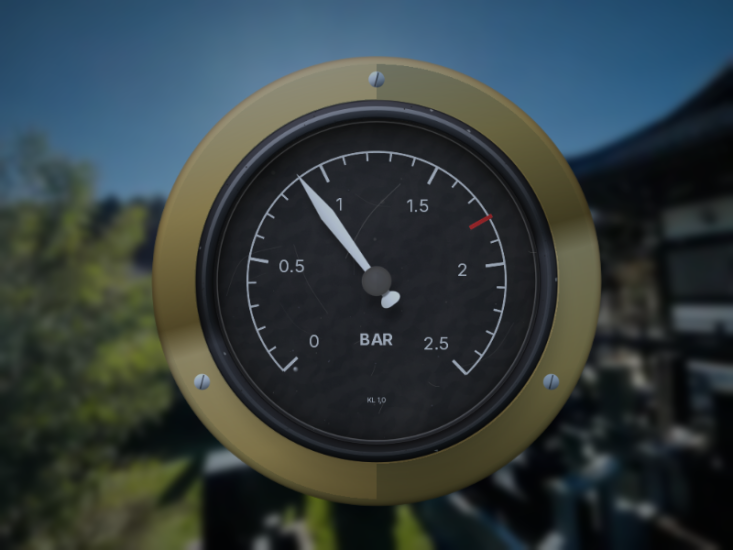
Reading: **0.9** bar
